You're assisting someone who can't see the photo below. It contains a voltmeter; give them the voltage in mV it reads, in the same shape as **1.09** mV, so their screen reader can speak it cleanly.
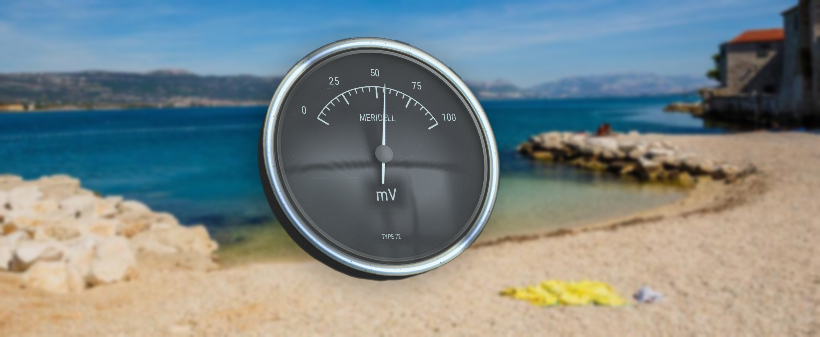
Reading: **55** mV
